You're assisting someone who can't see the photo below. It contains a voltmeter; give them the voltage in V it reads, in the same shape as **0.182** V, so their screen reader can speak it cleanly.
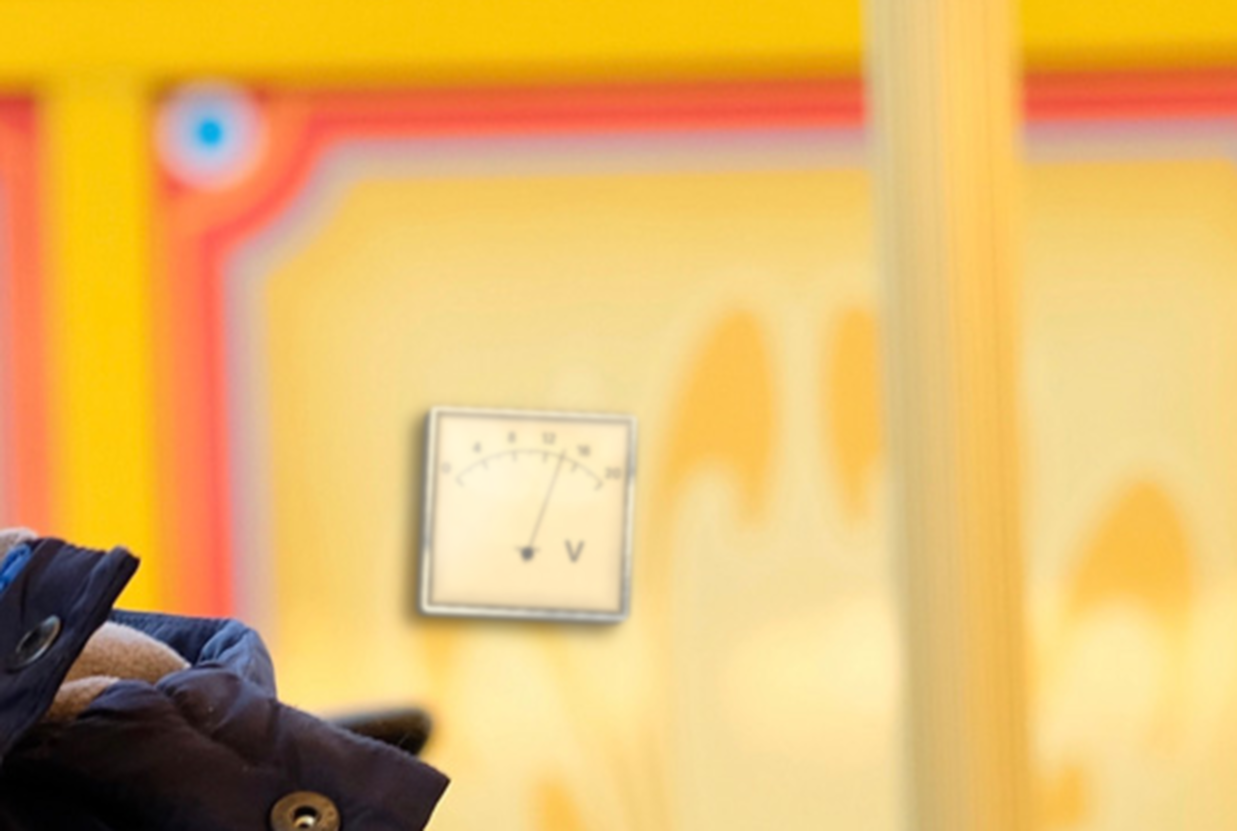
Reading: **14** V
